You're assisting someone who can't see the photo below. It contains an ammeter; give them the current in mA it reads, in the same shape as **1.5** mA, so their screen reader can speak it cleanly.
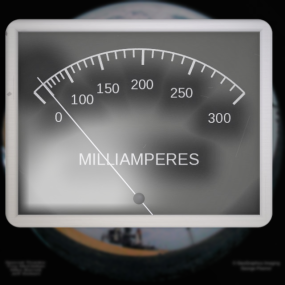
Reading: **50** mA
